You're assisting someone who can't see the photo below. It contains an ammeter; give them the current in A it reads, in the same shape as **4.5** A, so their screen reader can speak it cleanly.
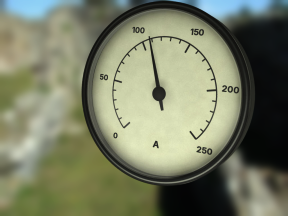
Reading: **110** A
